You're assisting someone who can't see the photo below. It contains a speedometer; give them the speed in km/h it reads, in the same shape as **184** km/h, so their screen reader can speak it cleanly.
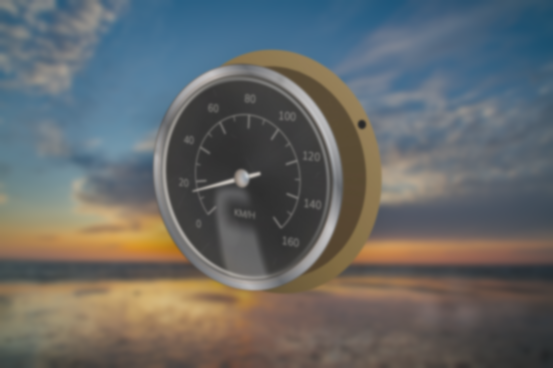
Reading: **15** km/h
